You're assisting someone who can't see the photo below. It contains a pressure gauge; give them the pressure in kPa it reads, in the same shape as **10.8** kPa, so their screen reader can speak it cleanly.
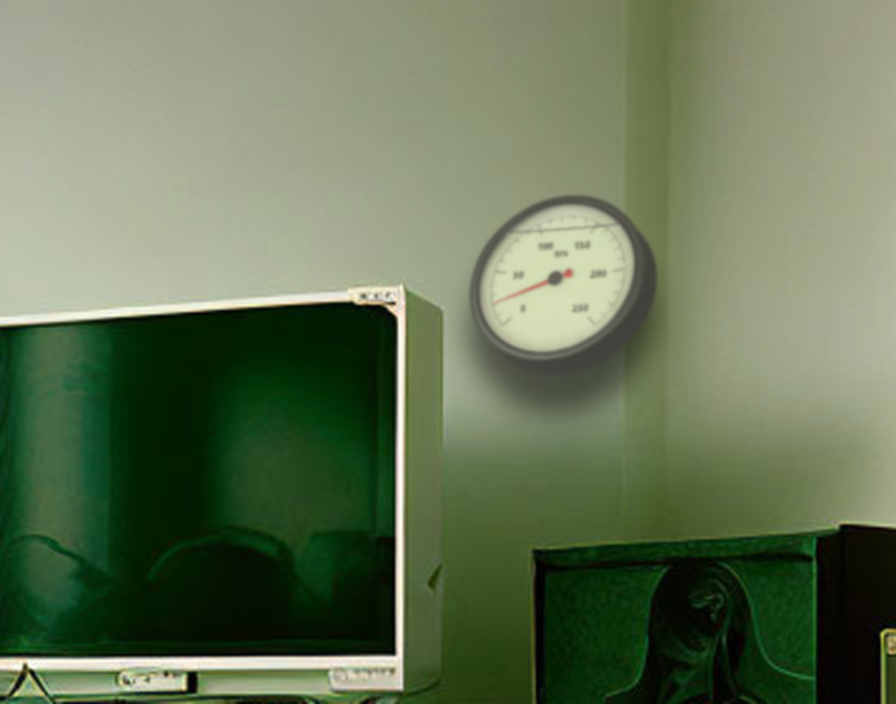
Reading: **20** kPa
